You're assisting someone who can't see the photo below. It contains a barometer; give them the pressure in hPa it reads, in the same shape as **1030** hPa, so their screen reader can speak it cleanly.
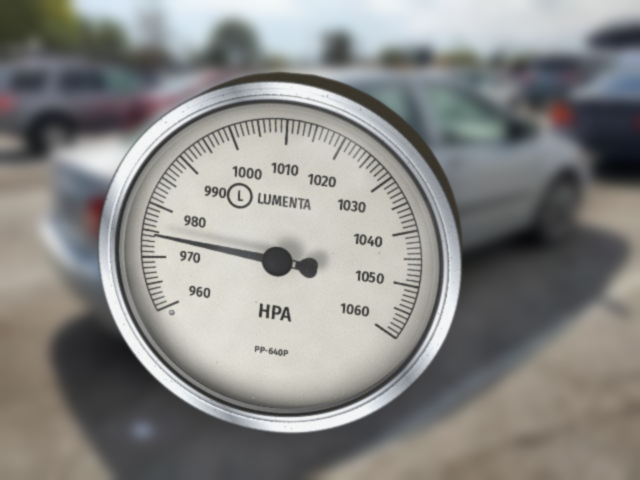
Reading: **975** hPa
